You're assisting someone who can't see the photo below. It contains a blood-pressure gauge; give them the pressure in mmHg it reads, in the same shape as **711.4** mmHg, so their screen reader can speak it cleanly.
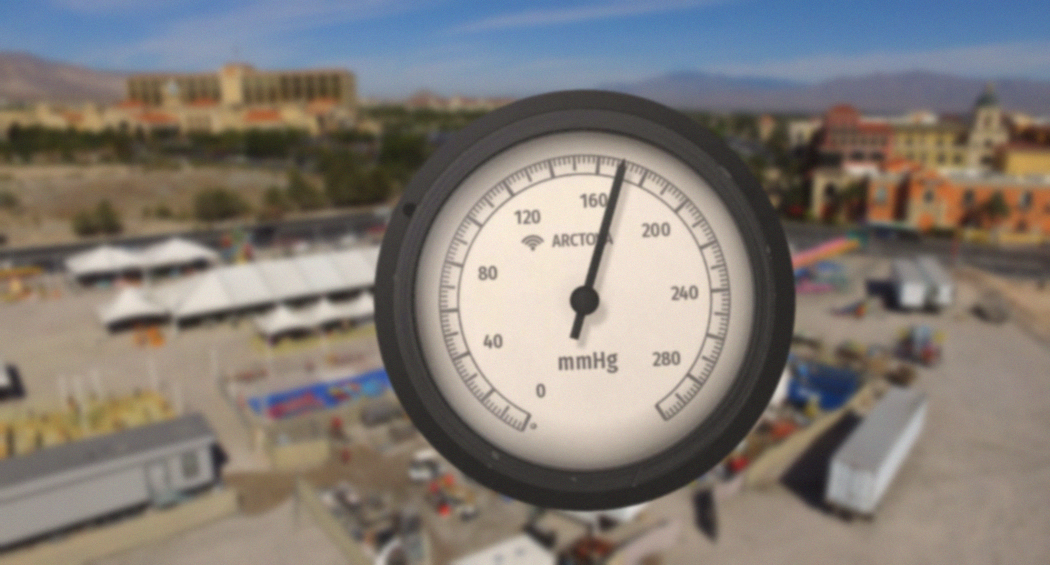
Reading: **170** mmHg
